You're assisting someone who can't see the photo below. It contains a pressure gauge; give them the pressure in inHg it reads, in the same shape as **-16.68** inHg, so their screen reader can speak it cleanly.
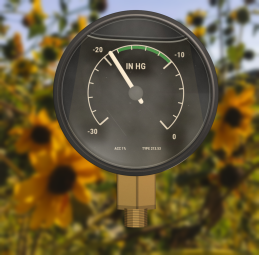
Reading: **-19** inHg
